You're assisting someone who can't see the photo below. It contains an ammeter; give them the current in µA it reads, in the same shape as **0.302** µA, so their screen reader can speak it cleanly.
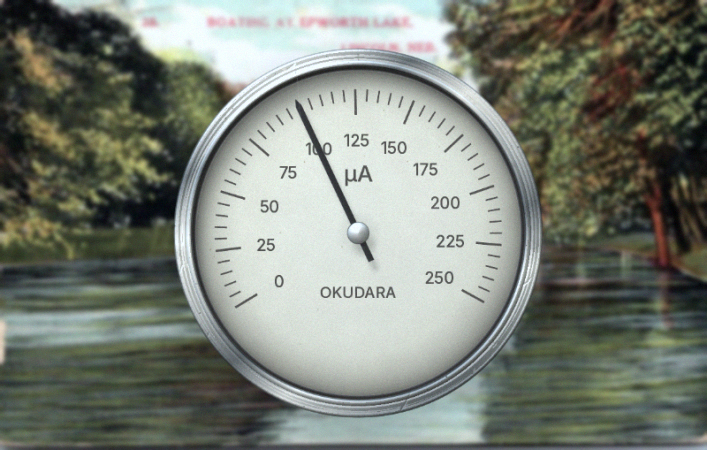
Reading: **100** µA
